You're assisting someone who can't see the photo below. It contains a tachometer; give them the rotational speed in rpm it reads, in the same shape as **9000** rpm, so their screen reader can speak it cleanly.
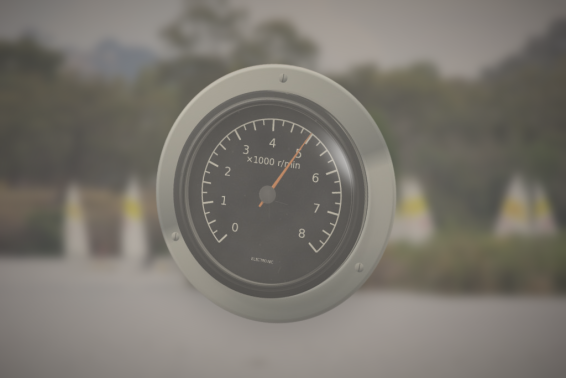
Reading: **5000** rpm
